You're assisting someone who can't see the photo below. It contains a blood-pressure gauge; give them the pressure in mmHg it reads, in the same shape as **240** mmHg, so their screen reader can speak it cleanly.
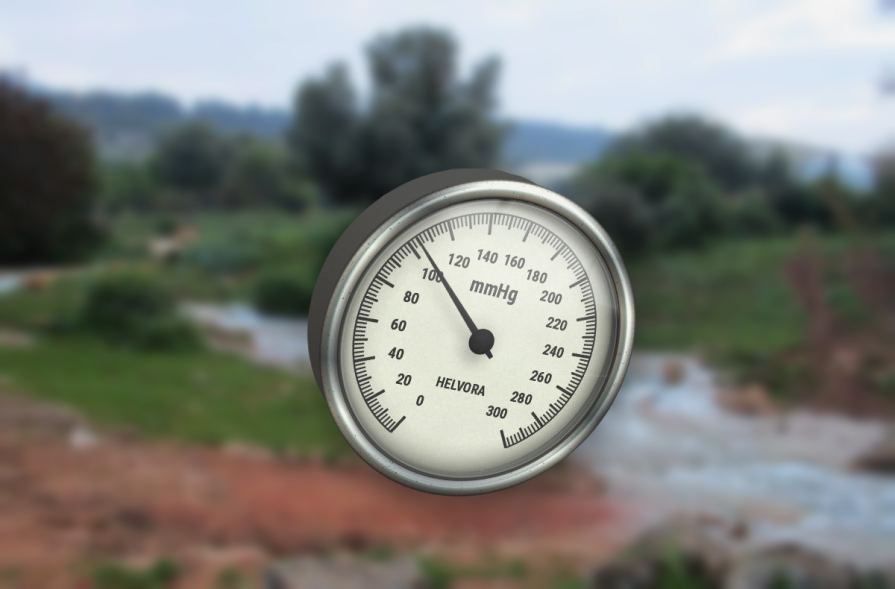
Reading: **104** mmHg
